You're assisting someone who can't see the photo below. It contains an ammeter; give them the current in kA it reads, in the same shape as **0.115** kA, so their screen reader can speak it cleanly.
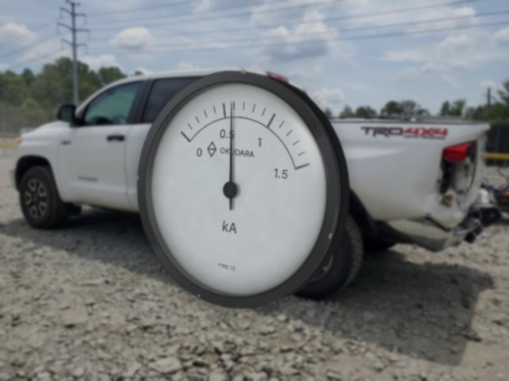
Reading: **0.6** kA
